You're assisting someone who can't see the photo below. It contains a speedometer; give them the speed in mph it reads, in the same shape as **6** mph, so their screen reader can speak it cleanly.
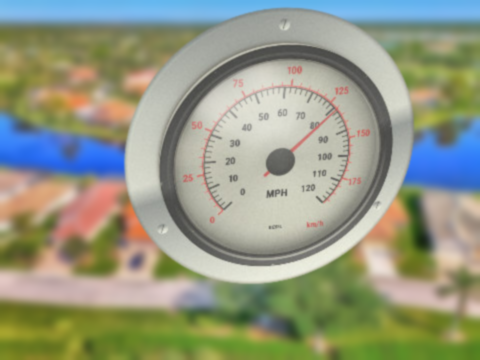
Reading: **80** mph
